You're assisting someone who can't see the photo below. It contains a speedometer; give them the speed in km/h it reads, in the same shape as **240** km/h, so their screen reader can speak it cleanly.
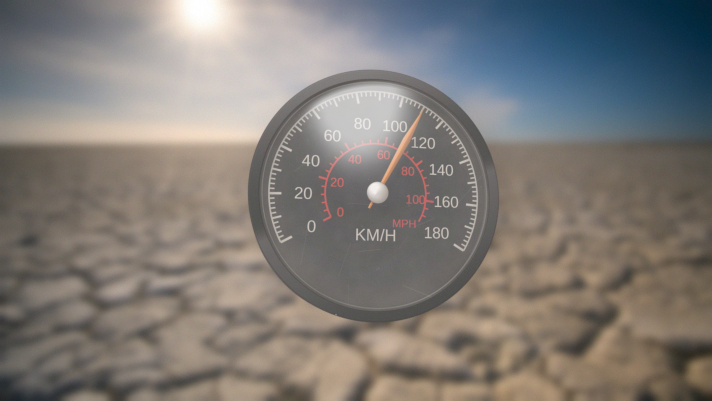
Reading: **110** km/h
